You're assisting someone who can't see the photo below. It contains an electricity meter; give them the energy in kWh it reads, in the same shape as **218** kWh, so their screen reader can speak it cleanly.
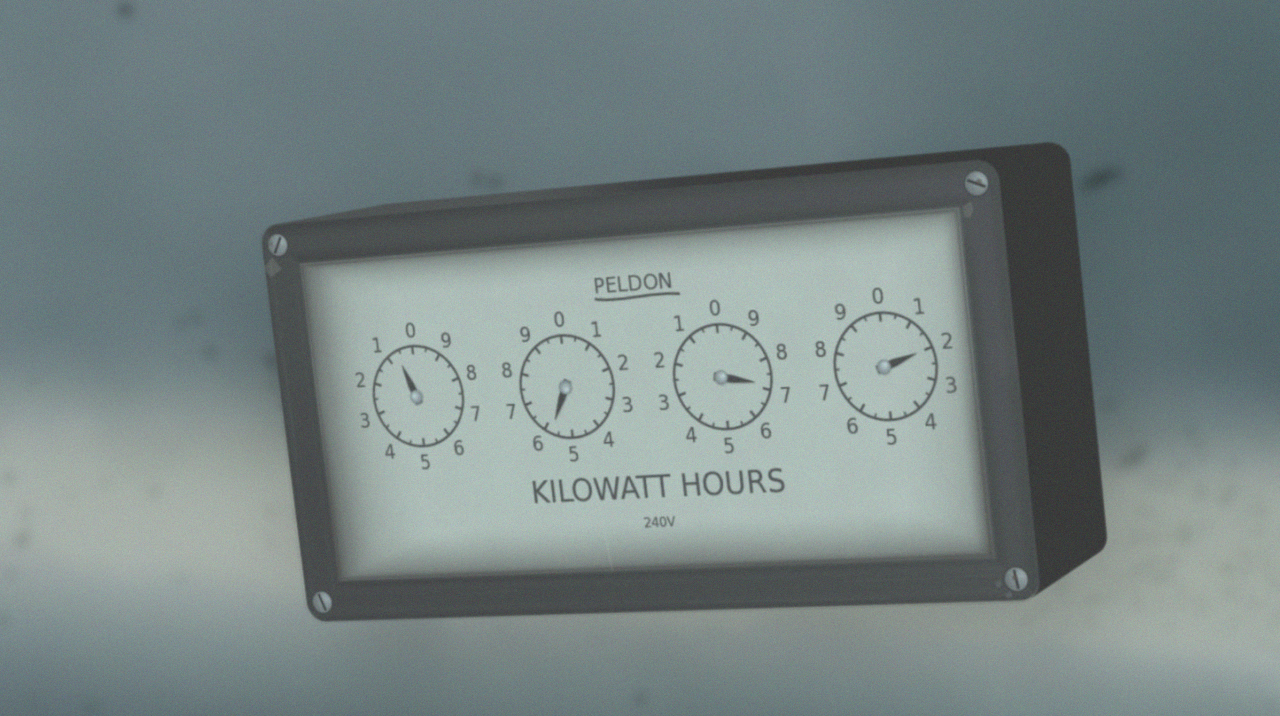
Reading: **572** kWh
